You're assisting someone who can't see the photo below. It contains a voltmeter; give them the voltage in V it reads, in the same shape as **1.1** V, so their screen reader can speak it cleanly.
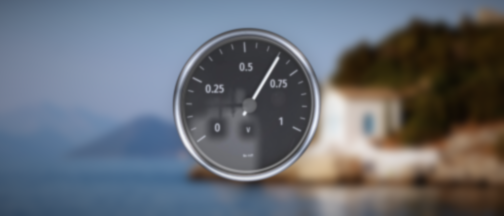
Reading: **0.65** V
